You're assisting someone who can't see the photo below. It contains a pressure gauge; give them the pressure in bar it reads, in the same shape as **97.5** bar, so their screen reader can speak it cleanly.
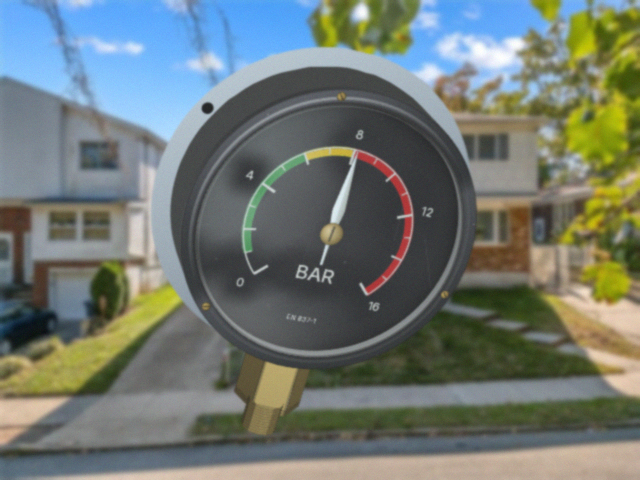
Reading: **8** bar
